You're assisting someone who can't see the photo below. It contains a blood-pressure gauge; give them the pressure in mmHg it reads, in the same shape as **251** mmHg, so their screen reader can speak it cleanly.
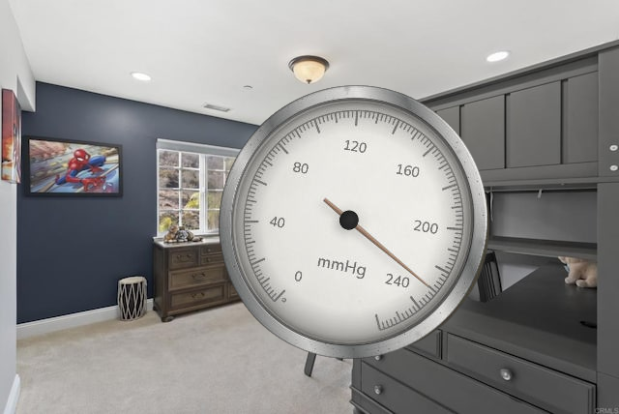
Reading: **230** mmHg
